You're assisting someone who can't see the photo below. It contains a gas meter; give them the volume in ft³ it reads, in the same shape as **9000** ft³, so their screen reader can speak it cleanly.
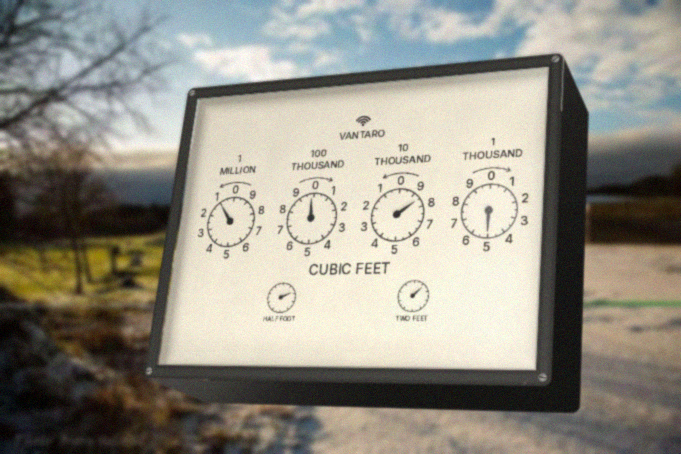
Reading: **98500** ft³
